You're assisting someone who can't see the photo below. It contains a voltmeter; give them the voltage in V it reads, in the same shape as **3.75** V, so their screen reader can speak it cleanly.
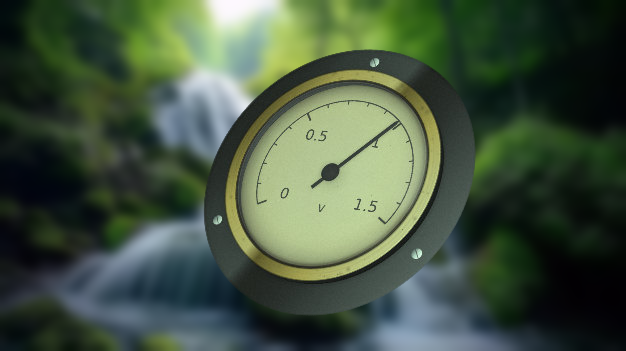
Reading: **1** V
